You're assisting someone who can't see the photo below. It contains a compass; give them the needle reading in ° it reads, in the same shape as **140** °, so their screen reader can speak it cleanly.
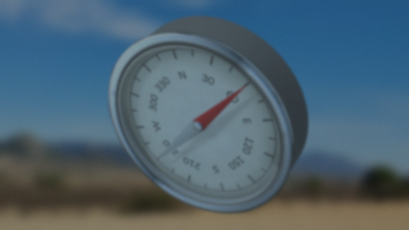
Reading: **60** °
